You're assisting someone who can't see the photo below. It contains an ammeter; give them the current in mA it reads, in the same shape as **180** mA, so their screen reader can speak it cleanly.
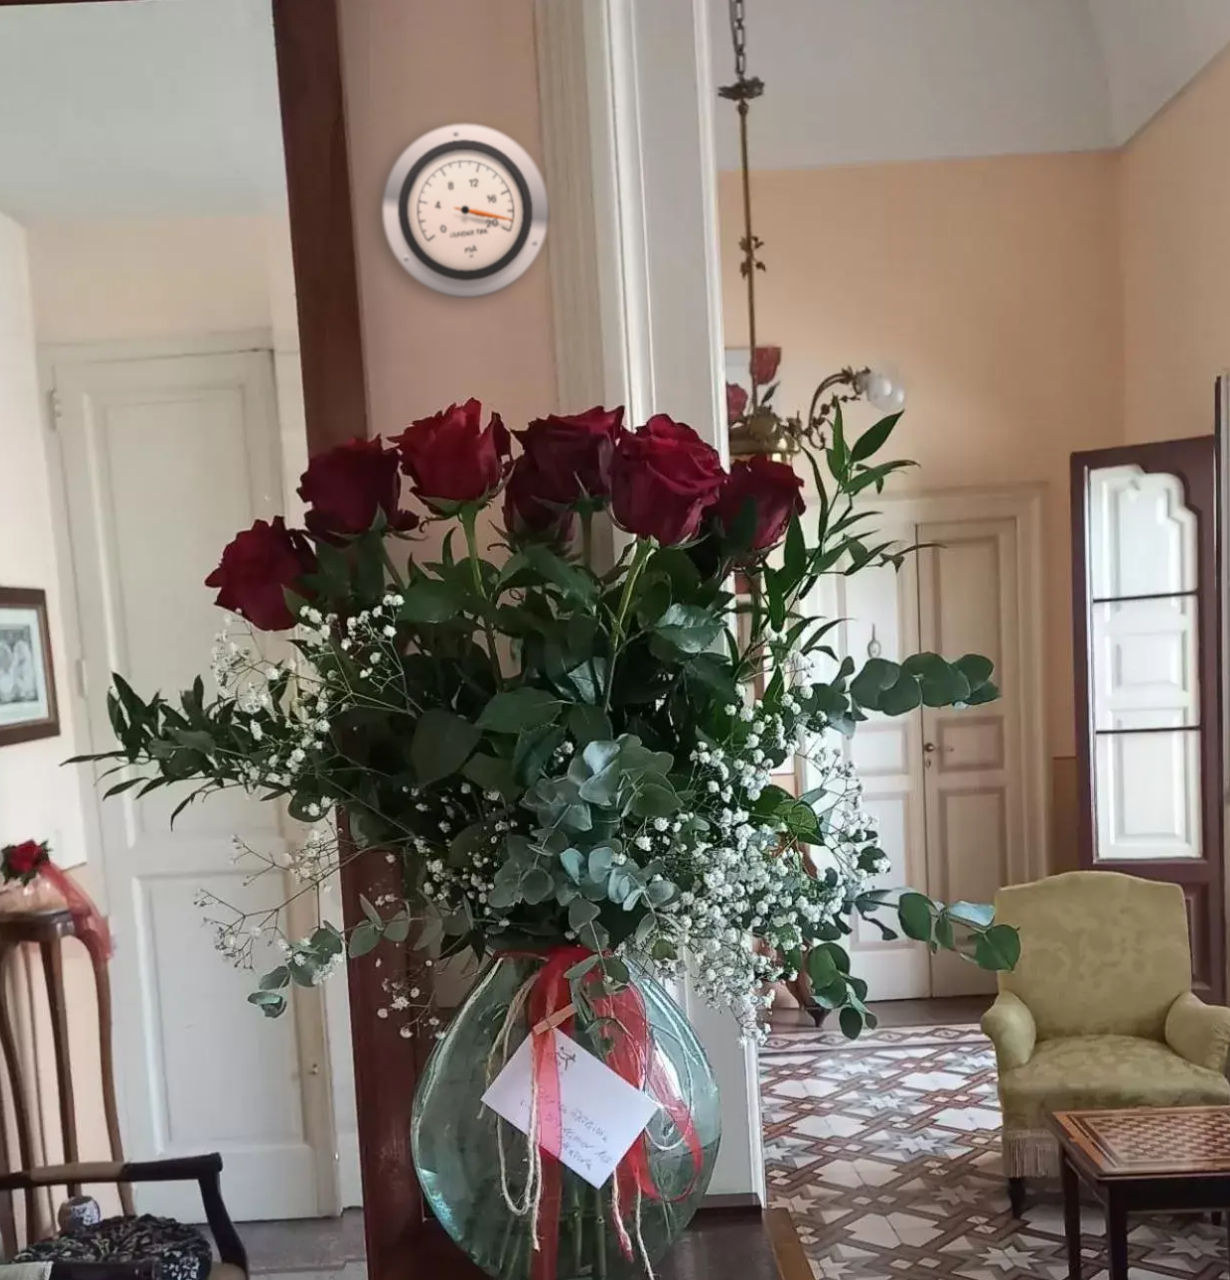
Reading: **19** mA
